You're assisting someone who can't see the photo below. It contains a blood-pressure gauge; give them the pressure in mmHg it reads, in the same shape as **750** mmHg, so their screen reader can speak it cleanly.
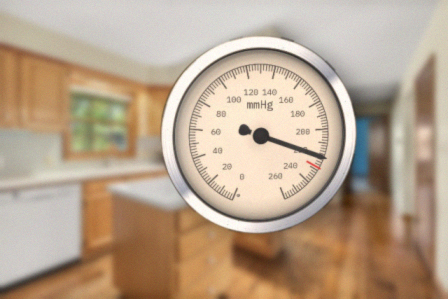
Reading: **220** mmHg
